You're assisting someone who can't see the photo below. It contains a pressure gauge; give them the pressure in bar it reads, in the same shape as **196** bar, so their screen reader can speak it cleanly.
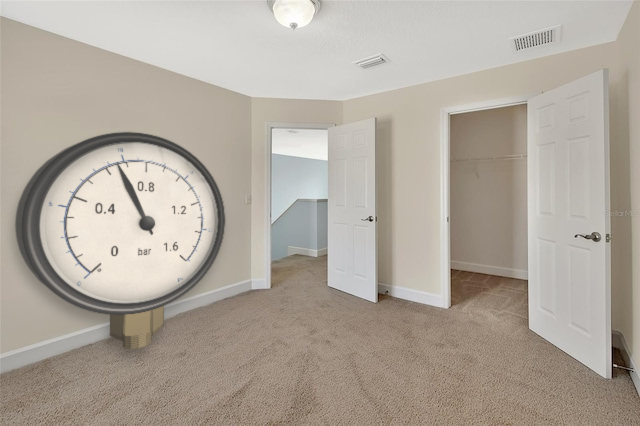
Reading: **0.65** bar
